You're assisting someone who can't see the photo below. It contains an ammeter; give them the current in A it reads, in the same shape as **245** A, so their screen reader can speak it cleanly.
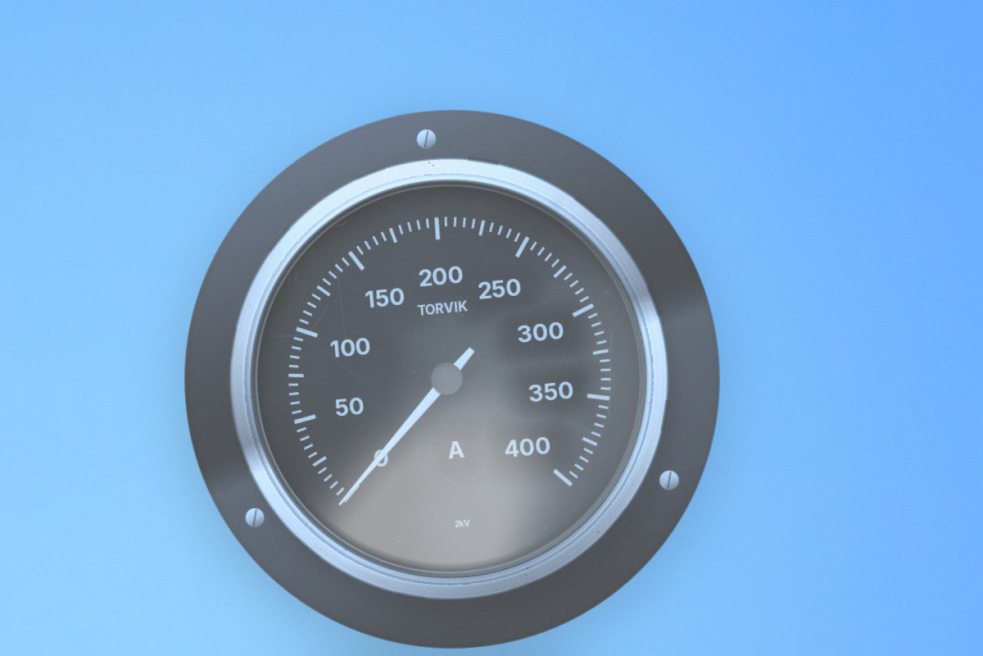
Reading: **0** A
